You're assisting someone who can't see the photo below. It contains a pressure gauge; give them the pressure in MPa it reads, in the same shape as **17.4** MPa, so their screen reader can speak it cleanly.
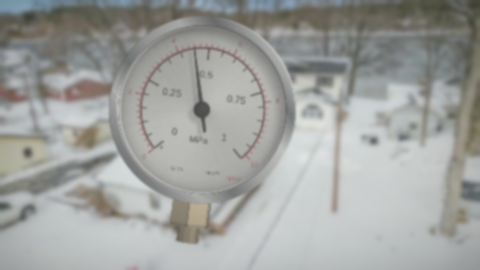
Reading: **0.45** MPa
